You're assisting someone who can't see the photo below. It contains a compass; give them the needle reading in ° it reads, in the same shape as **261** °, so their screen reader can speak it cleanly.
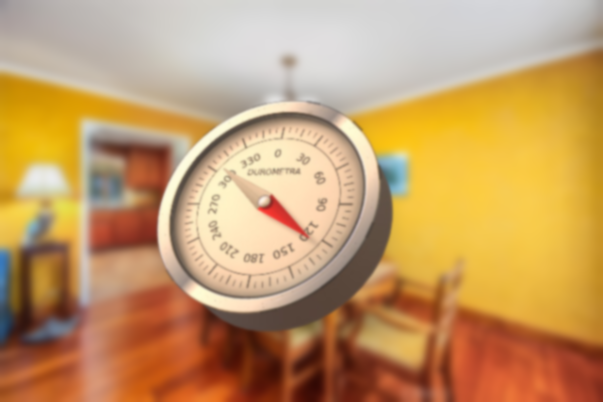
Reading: **125** °
